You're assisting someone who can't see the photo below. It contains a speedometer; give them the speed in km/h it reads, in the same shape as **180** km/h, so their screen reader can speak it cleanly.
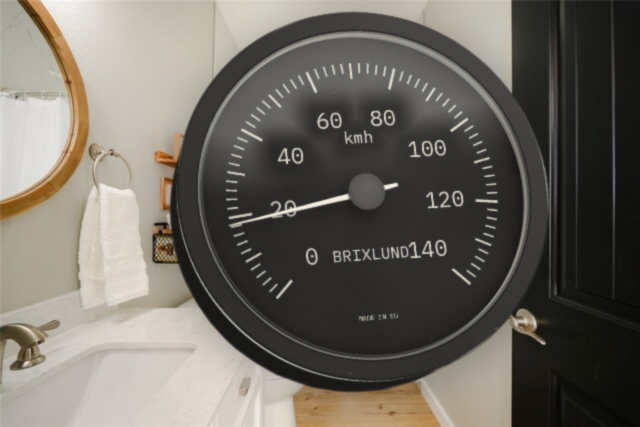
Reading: **18** km/h
